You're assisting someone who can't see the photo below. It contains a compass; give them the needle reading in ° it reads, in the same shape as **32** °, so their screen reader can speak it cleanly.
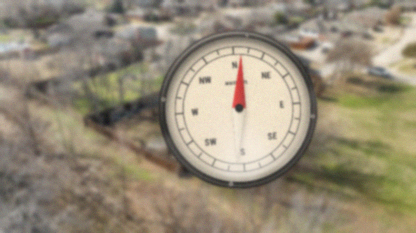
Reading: **7.5** °
